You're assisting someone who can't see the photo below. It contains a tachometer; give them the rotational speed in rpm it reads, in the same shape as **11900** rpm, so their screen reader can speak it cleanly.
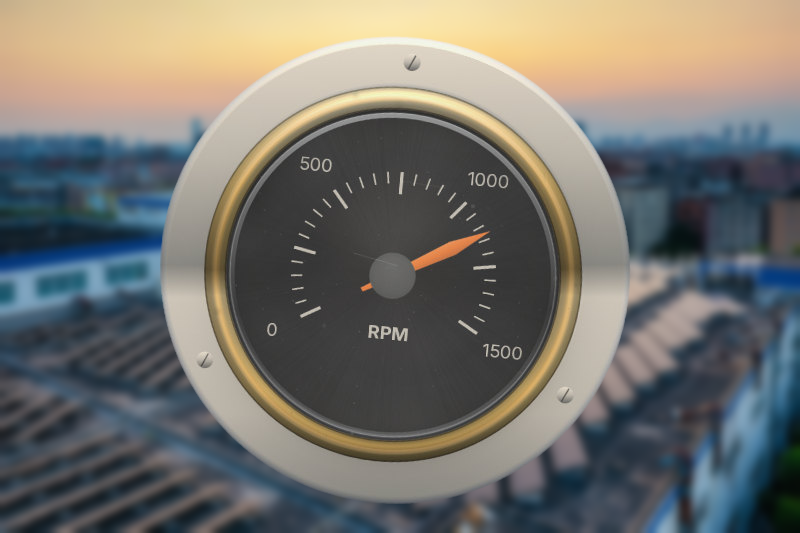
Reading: **1125** rpm
